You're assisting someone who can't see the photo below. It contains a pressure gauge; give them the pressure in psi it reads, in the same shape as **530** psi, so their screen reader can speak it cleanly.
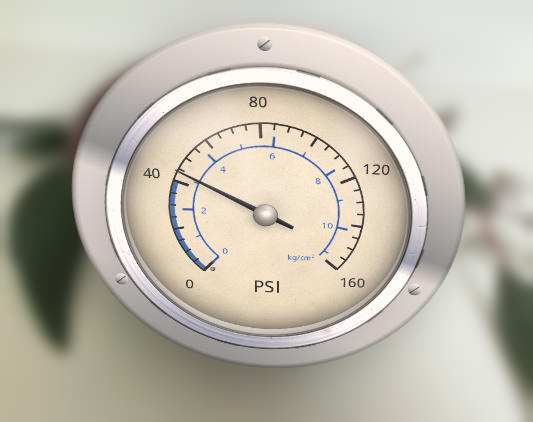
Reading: **45** psi
